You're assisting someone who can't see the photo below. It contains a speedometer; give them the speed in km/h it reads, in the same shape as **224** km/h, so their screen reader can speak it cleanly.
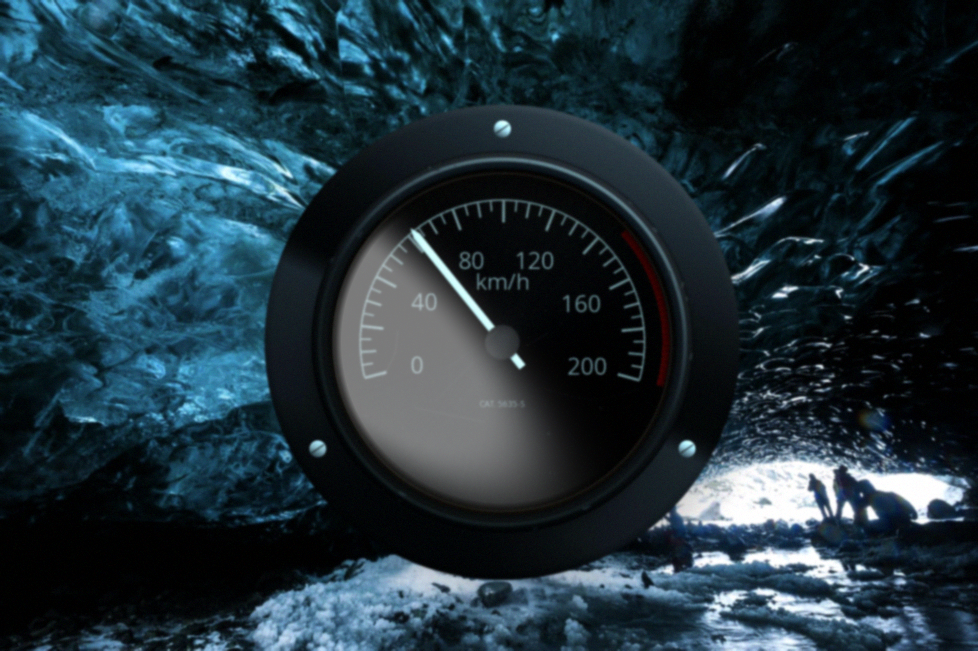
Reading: **62.5** km/h
